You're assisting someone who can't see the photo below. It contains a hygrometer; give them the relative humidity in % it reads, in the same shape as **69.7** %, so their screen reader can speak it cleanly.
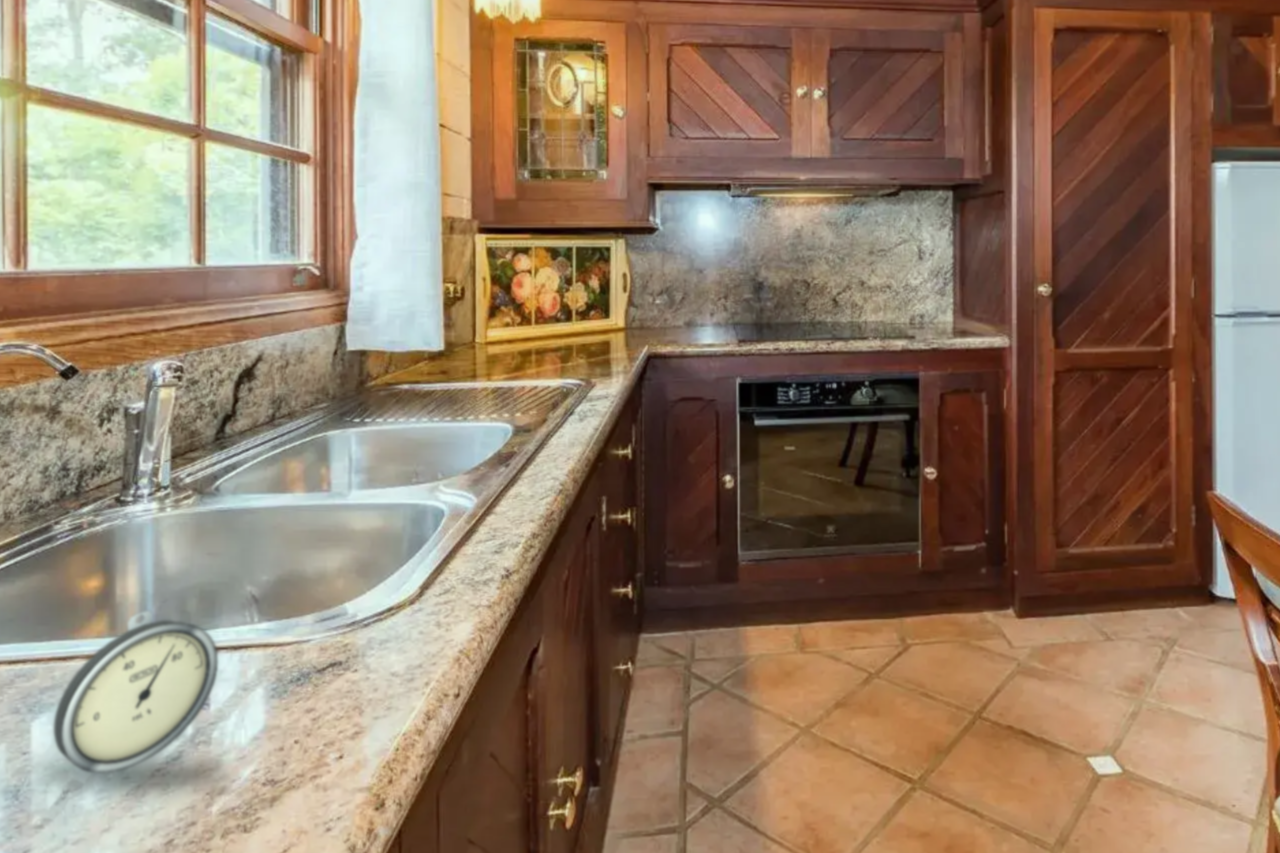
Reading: **70** %
